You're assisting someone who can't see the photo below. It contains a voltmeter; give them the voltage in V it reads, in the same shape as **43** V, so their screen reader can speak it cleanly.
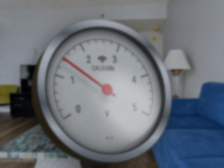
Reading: **1.4** V
